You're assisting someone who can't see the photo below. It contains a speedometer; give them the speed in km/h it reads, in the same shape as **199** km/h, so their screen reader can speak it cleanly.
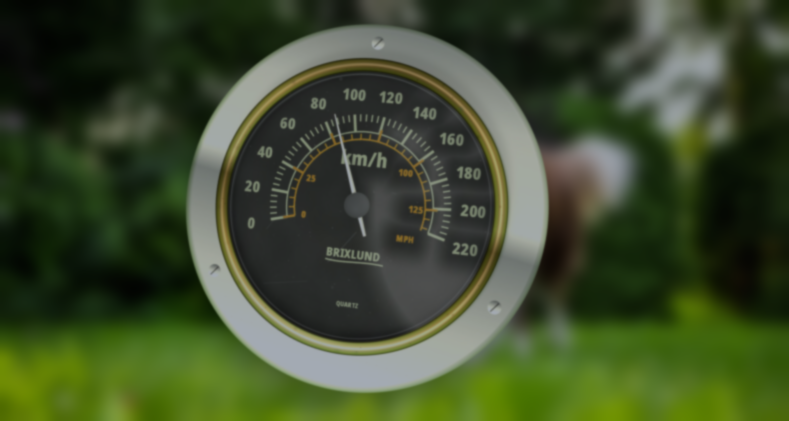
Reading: **88** km/h
